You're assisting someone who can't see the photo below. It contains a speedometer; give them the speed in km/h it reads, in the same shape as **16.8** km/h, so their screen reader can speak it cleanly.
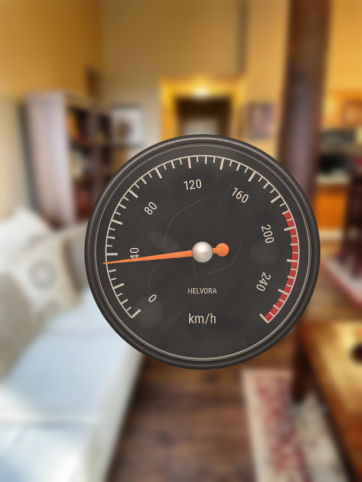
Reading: **35** km/h
